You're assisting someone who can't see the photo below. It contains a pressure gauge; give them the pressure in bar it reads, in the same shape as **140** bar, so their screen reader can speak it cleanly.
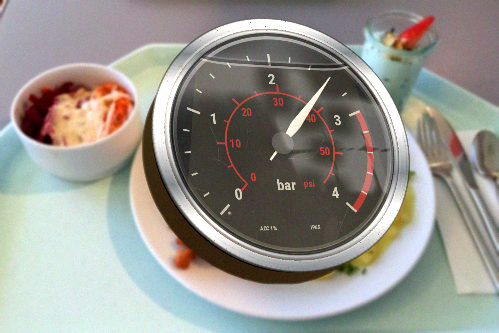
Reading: **2.6** bar
